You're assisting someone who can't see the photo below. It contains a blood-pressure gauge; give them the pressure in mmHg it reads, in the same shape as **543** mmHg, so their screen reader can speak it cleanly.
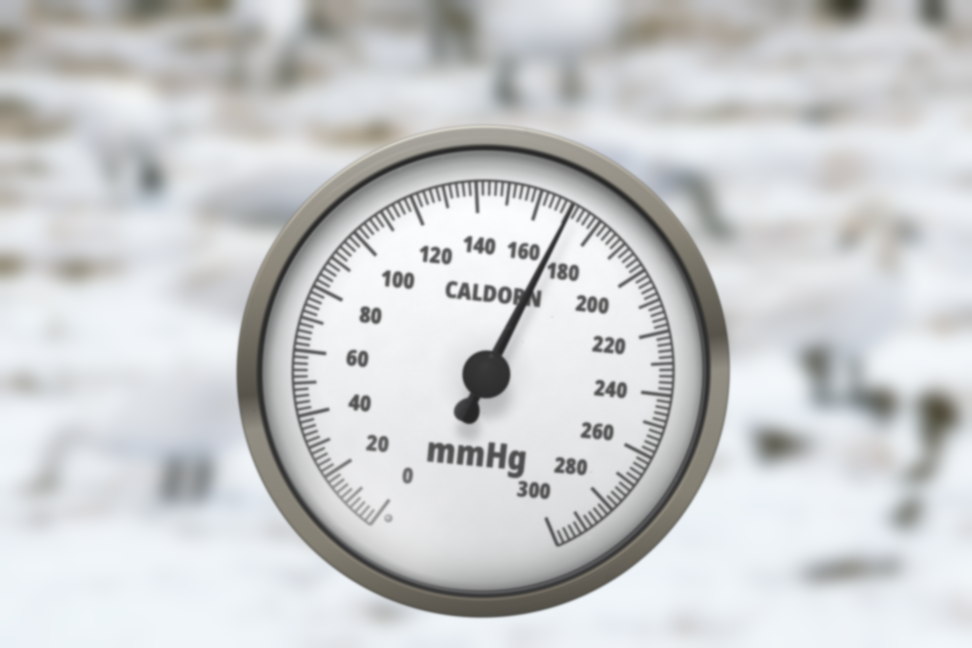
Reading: **170** mmHg
